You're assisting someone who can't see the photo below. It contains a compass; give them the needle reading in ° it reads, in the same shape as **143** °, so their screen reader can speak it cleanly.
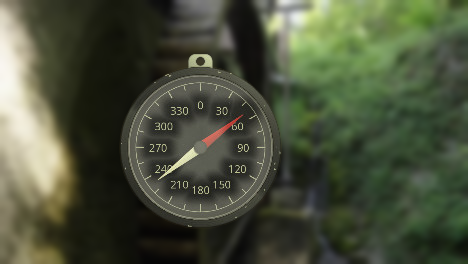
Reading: **52.5** °
